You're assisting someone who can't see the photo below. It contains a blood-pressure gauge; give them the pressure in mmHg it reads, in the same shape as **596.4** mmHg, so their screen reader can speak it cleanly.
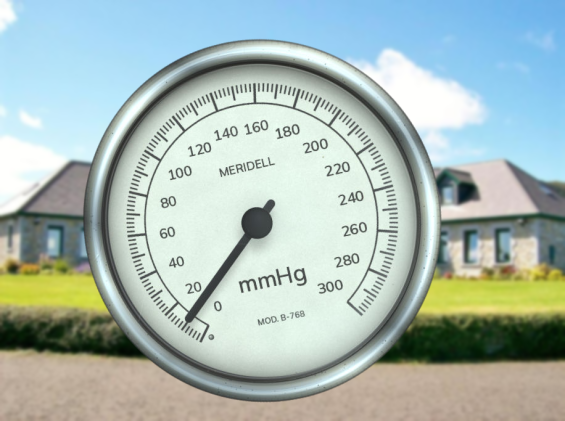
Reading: **10** mmHg
